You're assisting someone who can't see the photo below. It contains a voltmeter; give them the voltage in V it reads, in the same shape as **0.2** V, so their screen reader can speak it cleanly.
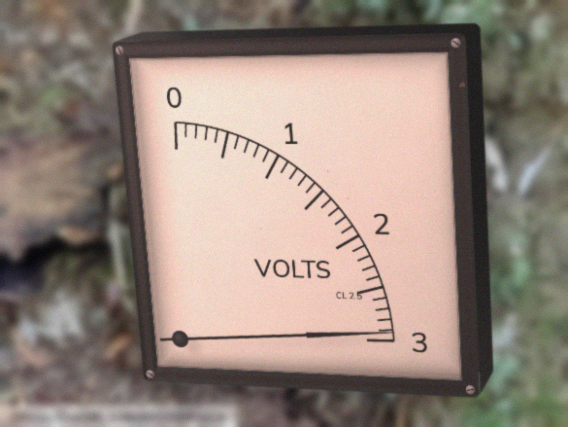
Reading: **2.9** V
